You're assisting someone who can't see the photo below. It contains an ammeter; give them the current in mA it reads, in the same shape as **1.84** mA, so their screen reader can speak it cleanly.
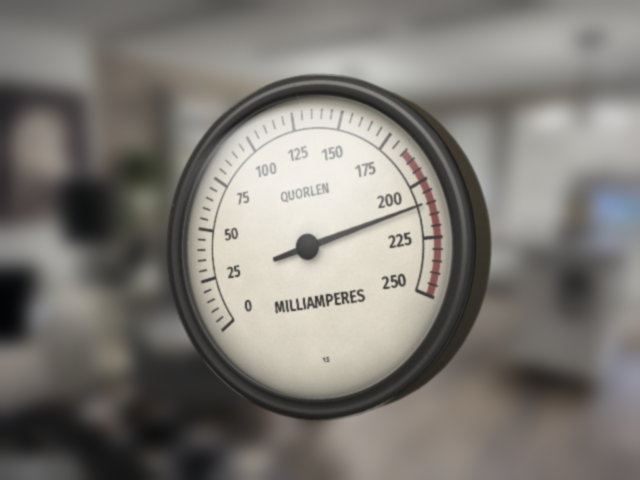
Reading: **210** mA
